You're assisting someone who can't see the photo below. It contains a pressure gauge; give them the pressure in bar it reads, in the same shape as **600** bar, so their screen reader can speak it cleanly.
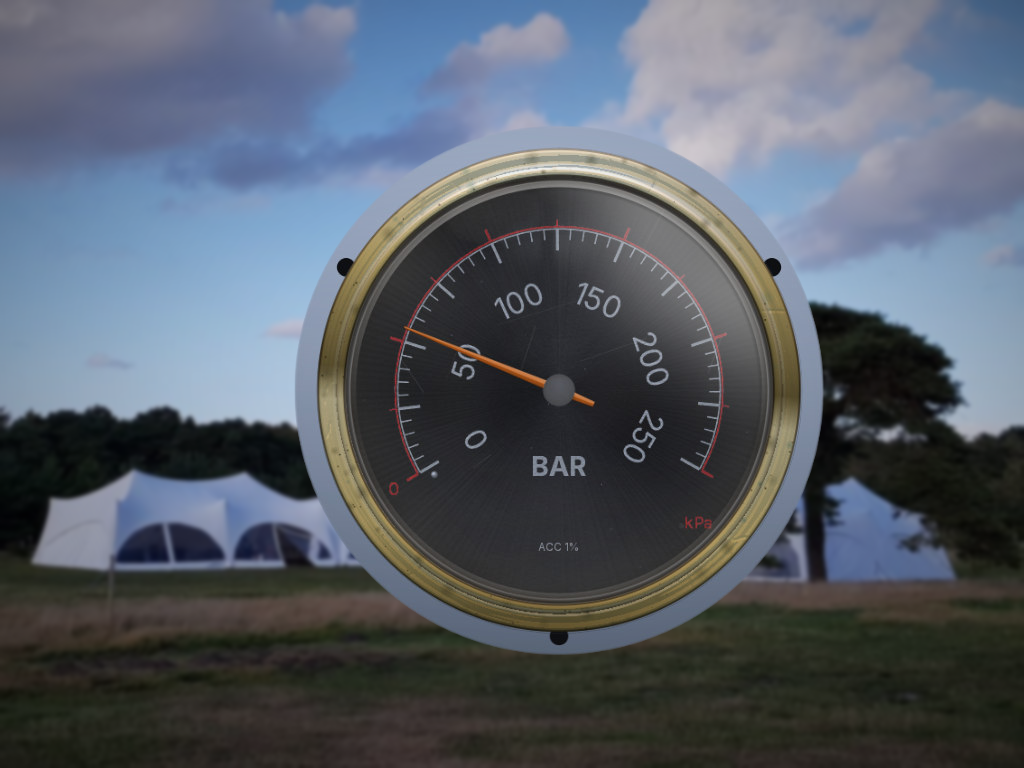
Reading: **55** bar
